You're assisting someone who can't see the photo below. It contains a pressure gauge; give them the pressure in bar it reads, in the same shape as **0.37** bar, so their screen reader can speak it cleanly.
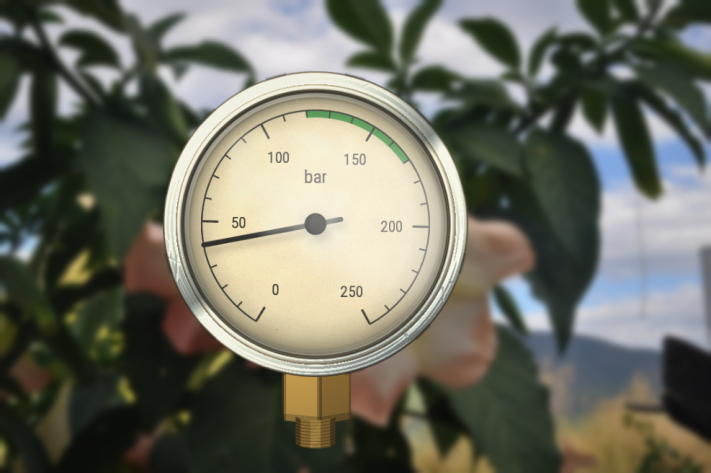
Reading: **40** bar
